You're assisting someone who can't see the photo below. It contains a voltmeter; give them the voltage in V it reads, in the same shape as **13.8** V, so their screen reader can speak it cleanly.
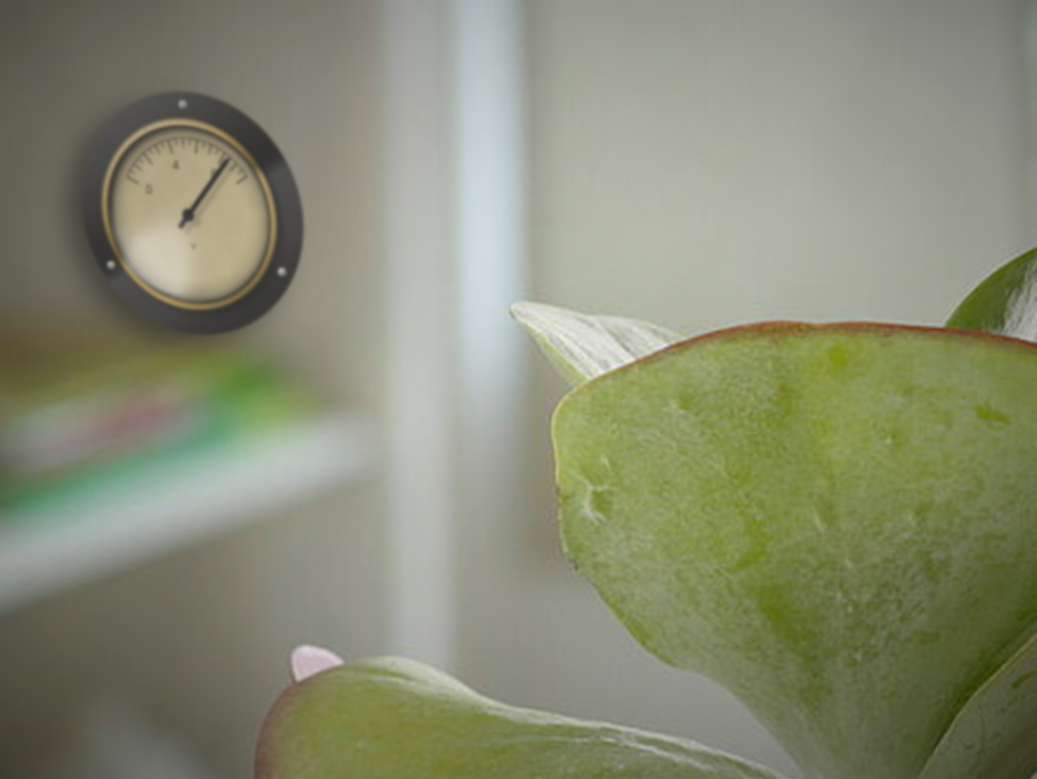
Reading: **8.5** V
